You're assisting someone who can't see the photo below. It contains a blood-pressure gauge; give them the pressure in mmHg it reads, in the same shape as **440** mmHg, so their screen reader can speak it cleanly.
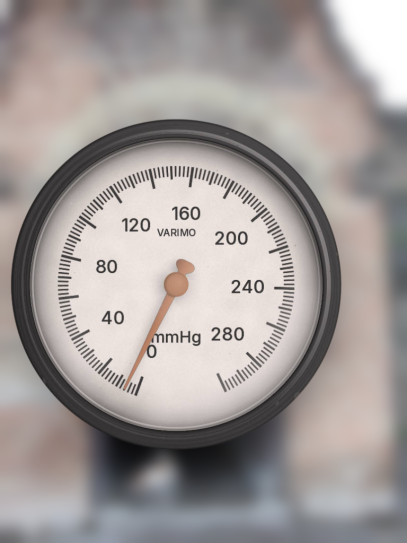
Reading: **6** mmHg
